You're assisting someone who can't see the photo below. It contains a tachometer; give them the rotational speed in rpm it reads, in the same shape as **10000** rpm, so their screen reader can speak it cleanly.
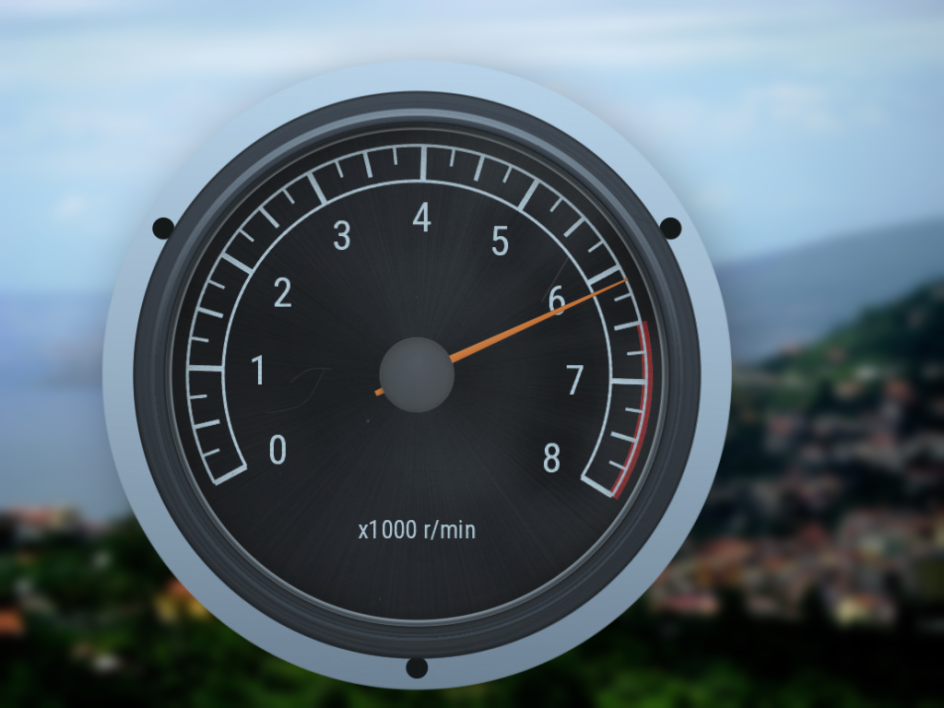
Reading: **6125** rpm
